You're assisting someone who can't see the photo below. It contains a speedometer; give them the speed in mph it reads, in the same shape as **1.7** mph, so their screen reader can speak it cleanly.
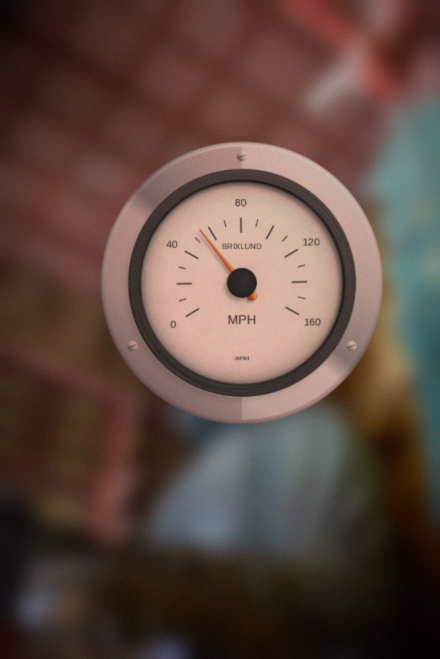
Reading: **55** mph
